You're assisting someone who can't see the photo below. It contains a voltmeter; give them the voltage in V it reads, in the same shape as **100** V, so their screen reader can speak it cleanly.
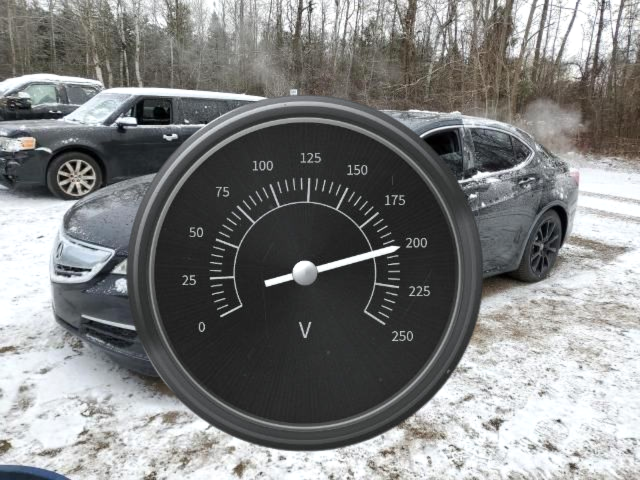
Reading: **200** V
